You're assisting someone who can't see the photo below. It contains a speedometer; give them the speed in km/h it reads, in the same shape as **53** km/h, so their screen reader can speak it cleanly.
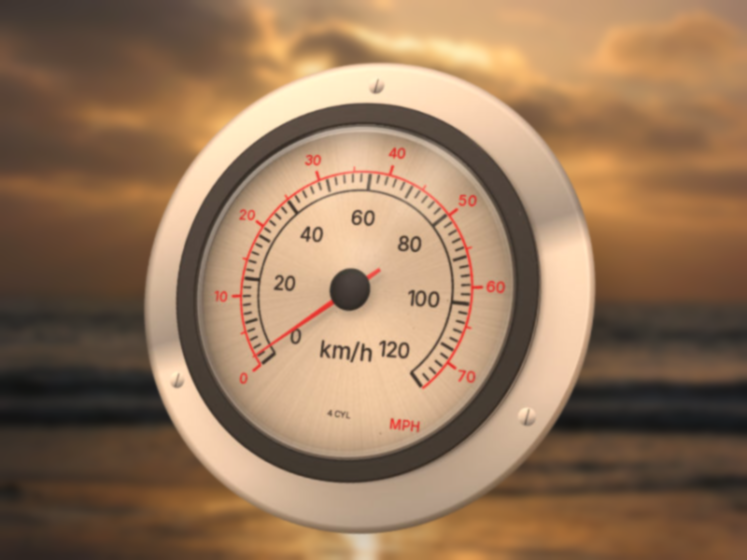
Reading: **2** km/h
